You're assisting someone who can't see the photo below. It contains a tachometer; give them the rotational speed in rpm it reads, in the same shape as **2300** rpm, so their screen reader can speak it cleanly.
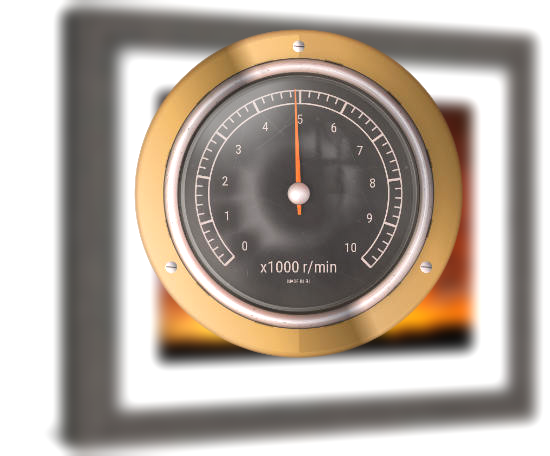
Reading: **4900** rpm
